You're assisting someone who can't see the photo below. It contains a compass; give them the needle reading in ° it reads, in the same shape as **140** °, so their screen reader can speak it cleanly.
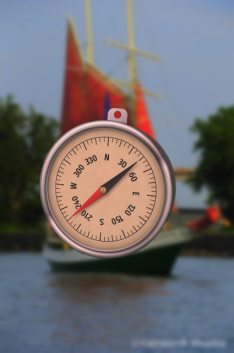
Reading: **225** °
